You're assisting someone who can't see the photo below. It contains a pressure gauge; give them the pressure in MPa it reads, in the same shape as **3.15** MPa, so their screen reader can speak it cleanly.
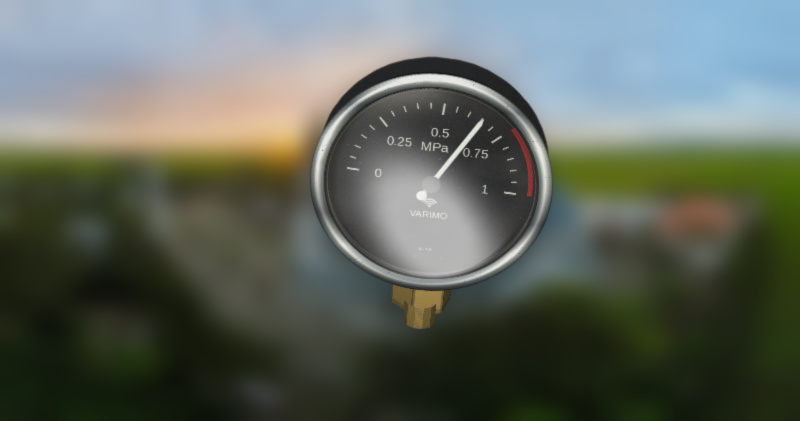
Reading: **0.65** MPa
